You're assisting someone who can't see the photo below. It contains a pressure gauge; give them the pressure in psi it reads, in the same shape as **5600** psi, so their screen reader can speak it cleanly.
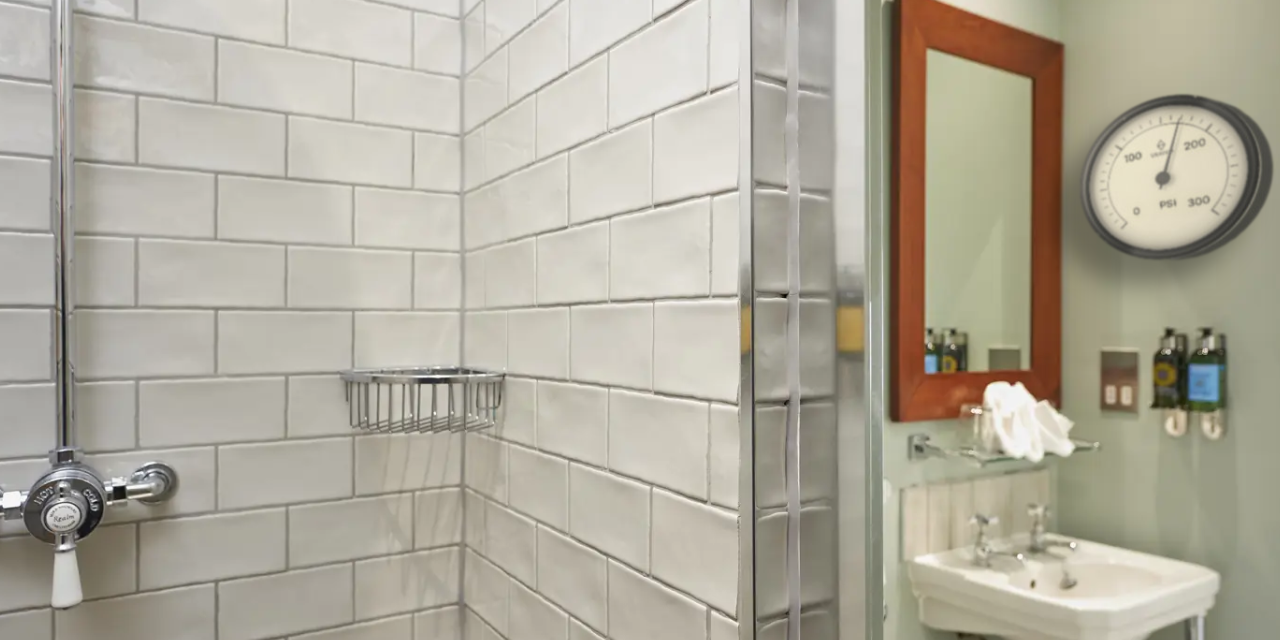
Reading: **170** psi
